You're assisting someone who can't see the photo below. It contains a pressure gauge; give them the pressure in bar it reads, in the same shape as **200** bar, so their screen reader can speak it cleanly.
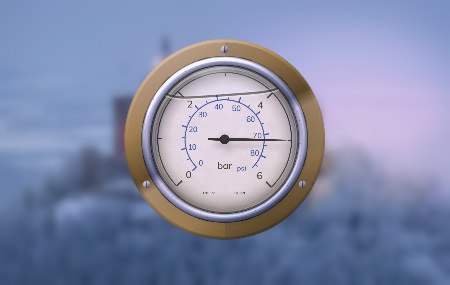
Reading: **5** bar
